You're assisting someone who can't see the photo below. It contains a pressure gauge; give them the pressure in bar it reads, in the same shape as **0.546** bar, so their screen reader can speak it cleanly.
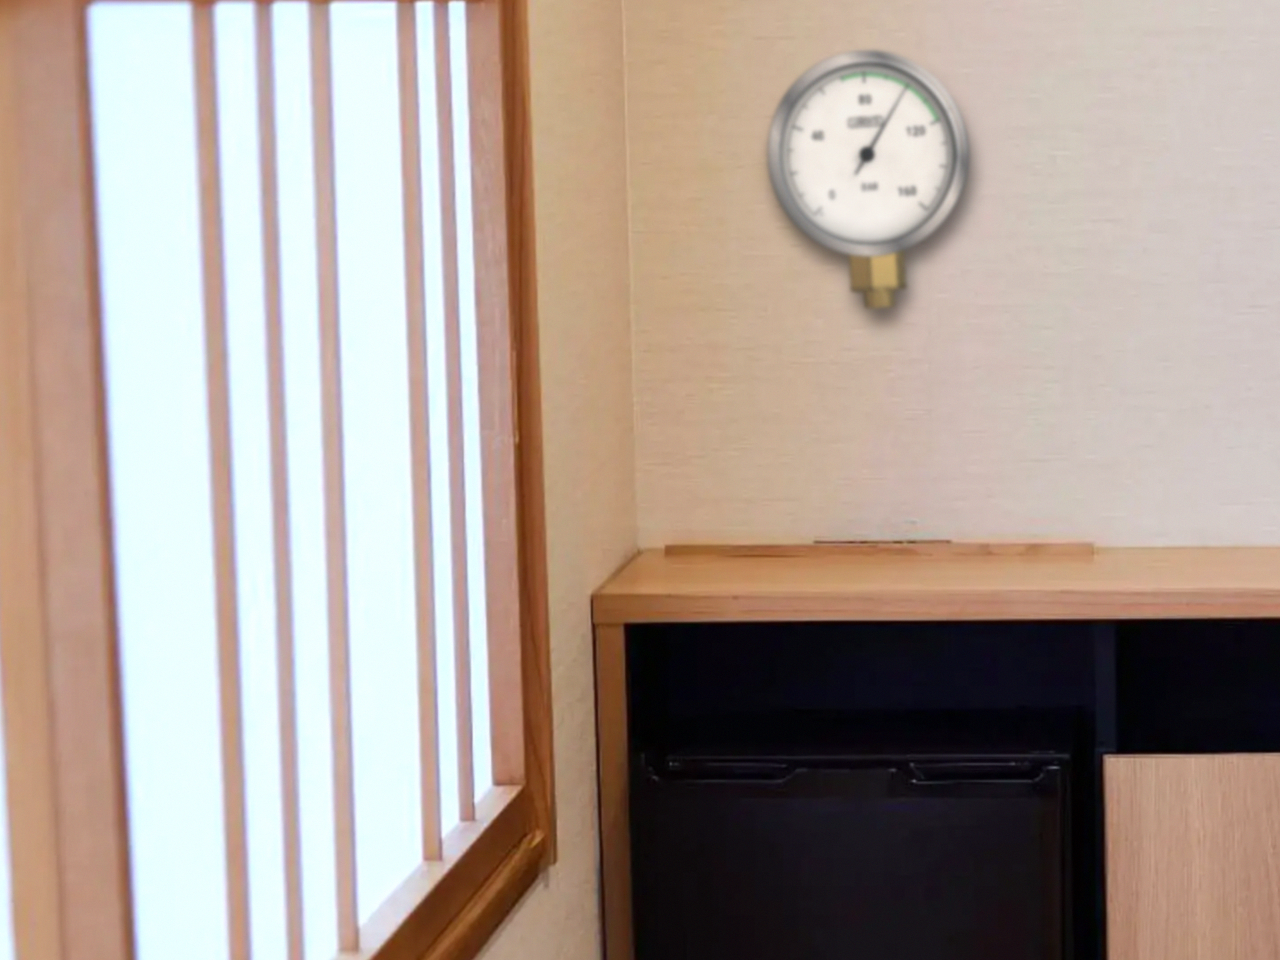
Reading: **100** bar
